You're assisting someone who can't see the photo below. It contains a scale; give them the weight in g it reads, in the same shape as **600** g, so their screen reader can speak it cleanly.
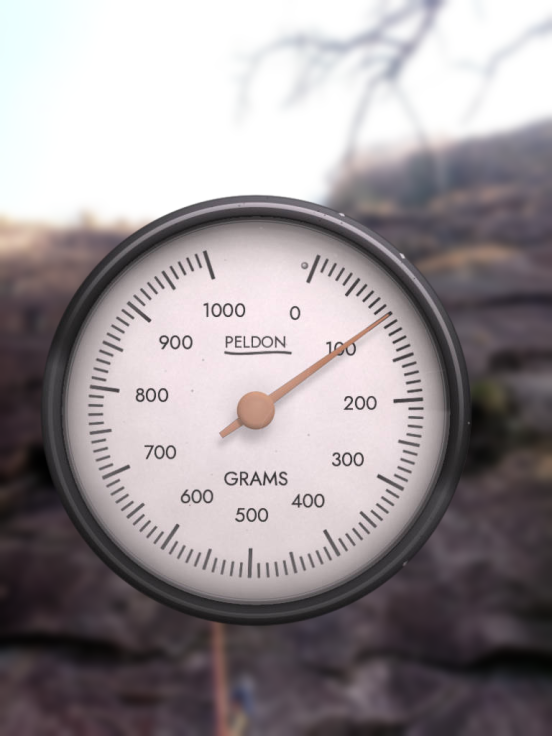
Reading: **100** g
